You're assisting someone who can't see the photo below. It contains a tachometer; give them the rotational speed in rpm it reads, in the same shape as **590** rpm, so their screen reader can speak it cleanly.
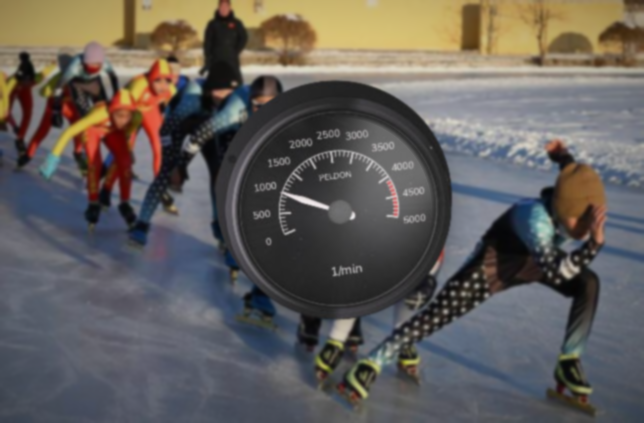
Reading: **1000** rpm
